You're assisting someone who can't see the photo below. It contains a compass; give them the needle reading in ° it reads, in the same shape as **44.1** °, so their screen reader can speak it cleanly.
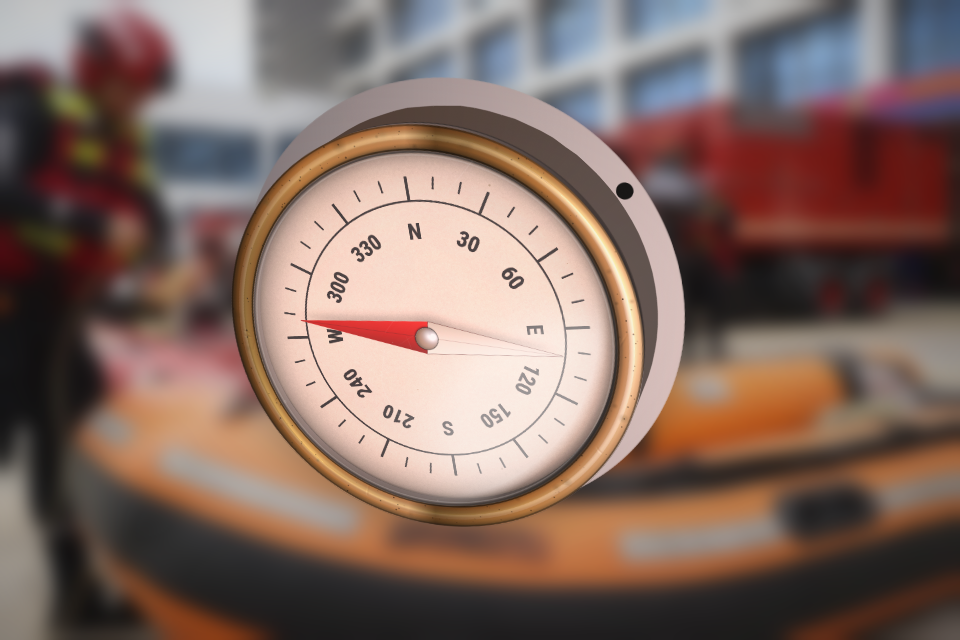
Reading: **280** °
